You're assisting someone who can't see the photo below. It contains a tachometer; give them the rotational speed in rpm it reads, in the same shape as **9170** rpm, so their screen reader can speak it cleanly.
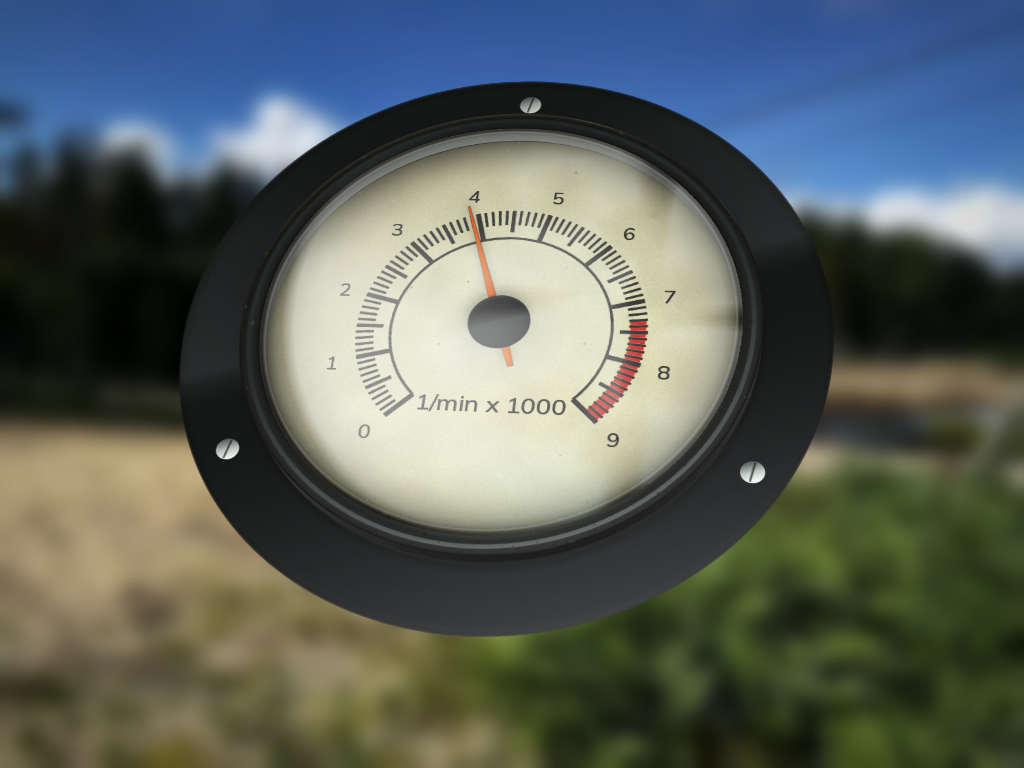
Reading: **3900** rpm
